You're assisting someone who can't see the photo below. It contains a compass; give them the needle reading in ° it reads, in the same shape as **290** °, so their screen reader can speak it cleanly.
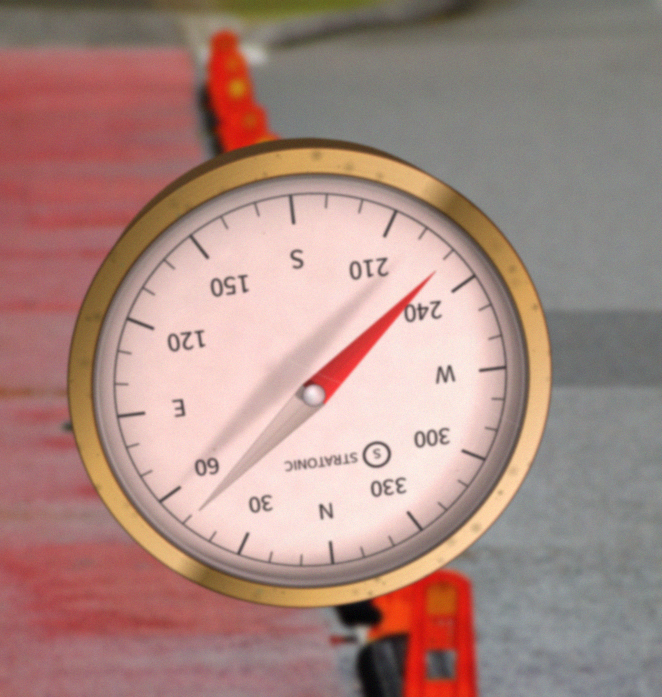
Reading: **230** °
